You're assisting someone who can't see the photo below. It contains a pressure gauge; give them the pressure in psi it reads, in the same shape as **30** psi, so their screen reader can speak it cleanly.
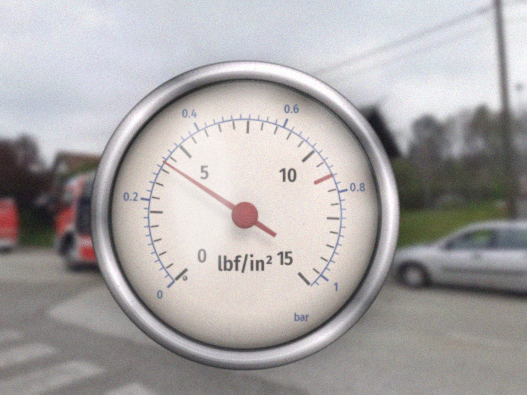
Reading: **4.25** psi
